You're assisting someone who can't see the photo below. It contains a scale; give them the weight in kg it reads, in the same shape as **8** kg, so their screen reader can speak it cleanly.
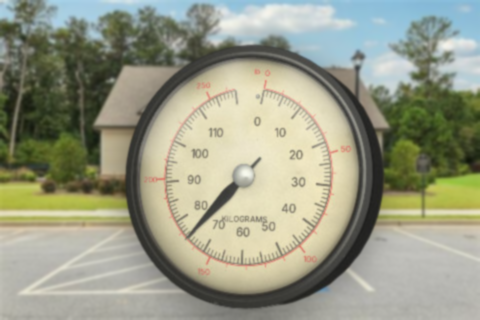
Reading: **75** kg
